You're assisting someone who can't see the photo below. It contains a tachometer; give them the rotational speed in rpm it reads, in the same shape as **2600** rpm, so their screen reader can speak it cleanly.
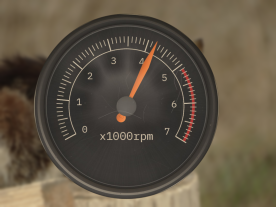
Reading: **4200** rpm
